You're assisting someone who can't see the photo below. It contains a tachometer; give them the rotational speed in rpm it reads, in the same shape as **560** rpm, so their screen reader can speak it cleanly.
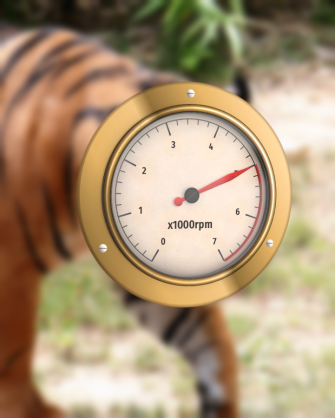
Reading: **5000** rpm
